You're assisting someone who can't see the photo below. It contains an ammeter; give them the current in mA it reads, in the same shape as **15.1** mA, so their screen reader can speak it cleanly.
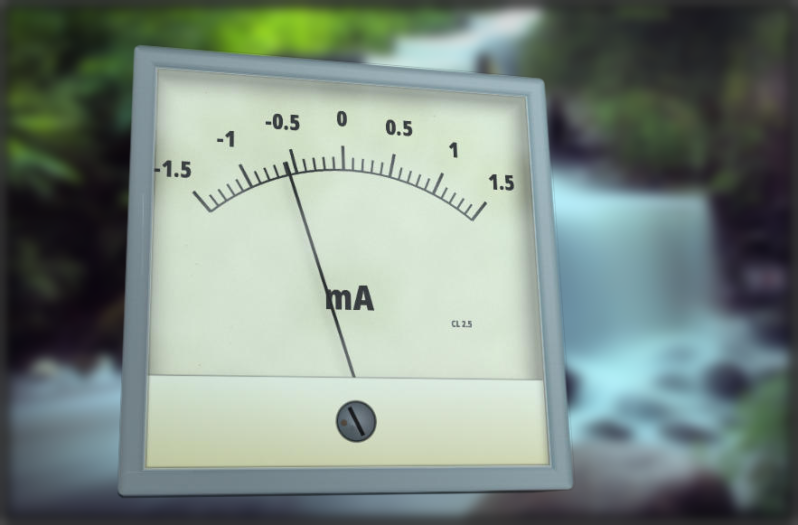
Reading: **-0.6** mA
